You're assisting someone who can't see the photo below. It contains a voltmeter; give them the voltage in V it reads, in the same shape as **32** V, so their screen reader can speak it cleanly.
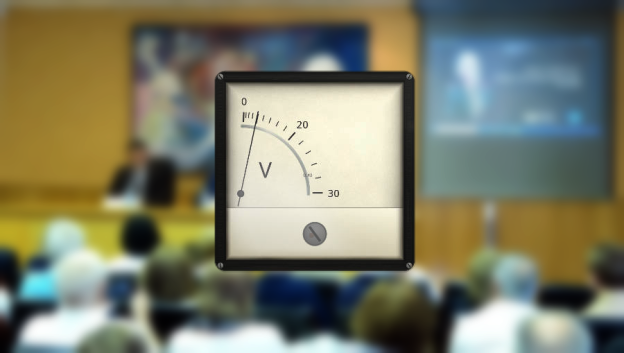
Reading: **10** V
